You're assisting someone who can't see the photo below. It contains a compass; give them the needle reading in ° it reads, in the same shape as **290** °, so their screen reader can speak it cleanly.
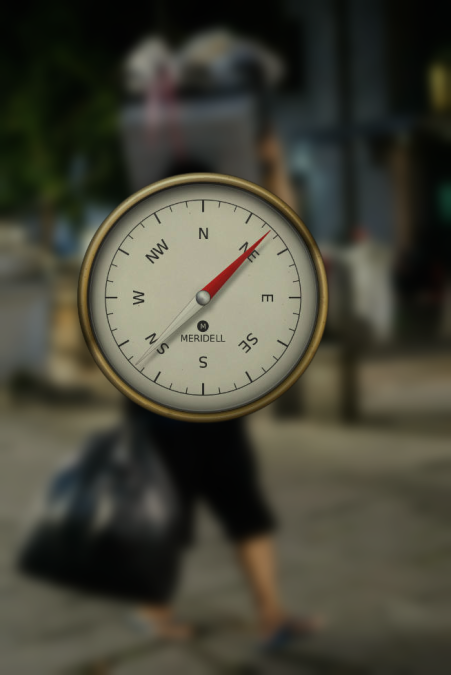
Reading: **45** °
